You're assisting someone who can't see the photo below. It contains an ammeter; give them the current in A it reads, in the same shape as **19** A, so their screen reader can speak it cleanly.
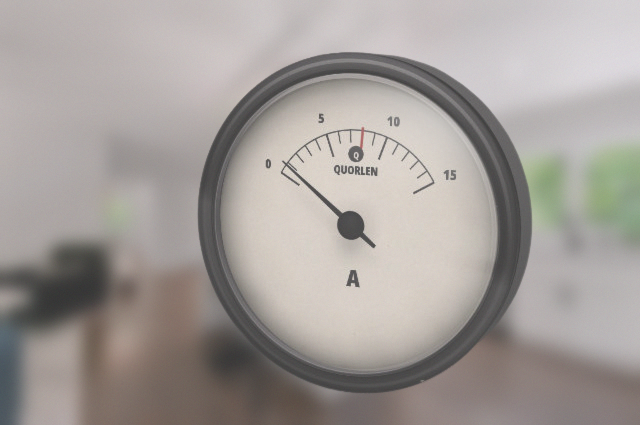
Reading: **1** A
